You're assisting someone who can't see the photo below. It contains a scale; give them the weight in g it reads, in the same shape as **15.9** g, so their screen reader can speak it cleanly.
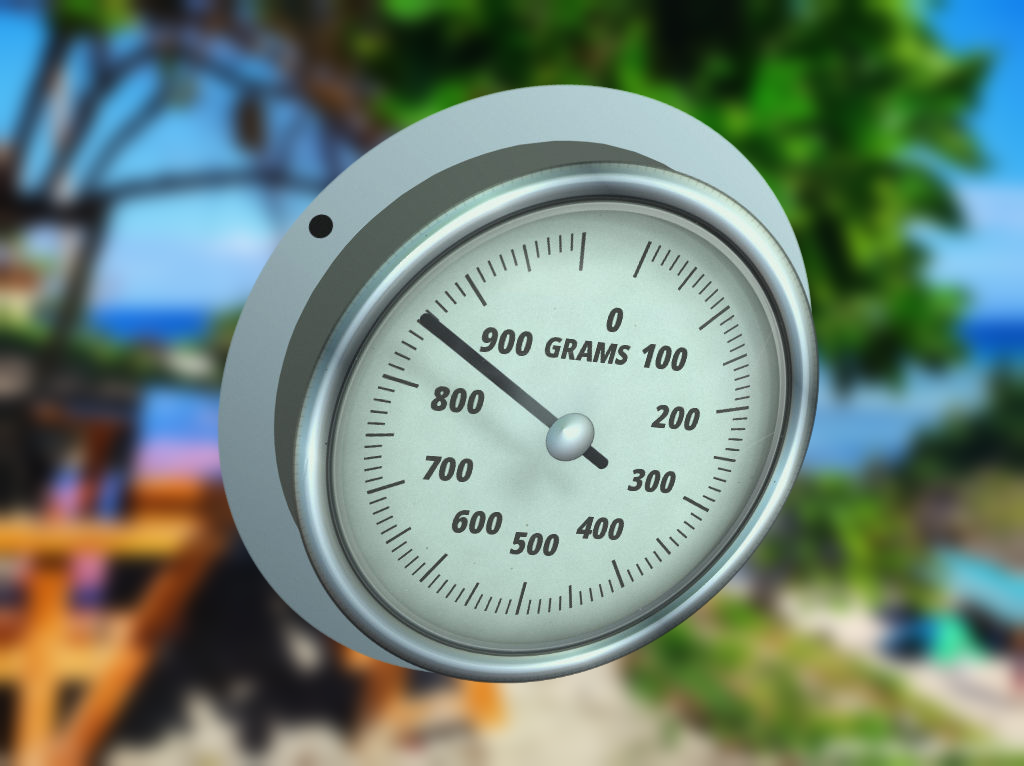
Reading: **855** g
